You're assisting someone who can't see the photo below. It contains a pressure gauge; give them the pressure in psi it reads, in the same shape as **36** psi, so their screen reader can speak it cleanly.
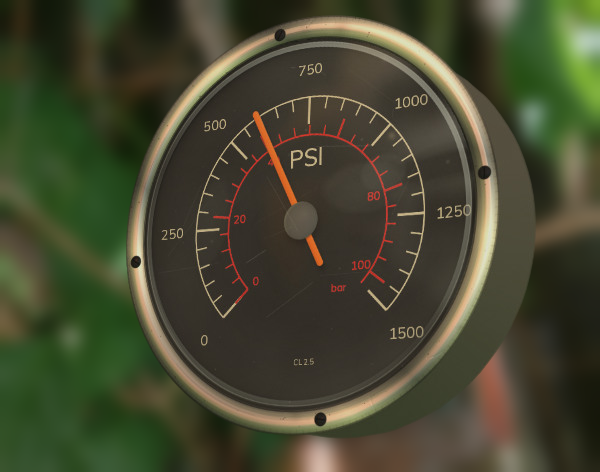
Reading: **600** psi
